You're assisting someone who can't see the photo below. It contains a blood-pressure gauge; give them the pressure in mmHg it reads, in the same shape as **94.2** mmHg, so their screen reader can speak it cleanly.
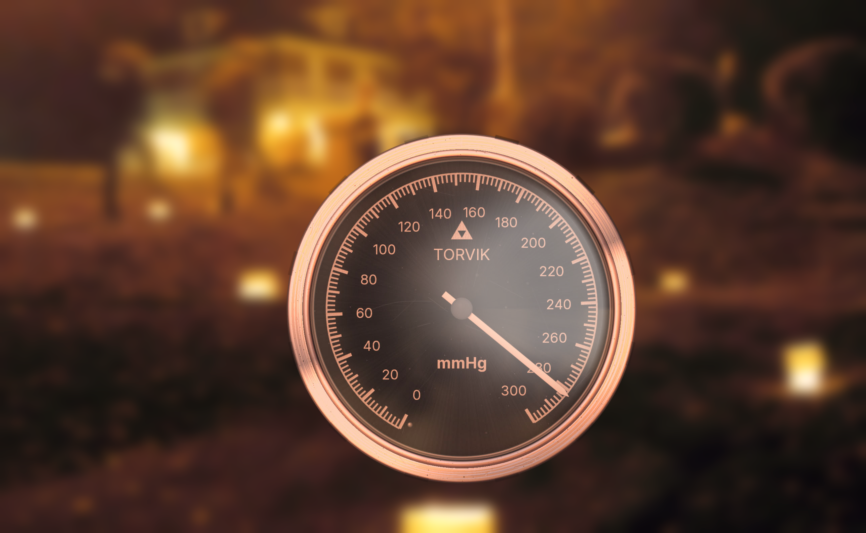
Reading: **282** mmHg
